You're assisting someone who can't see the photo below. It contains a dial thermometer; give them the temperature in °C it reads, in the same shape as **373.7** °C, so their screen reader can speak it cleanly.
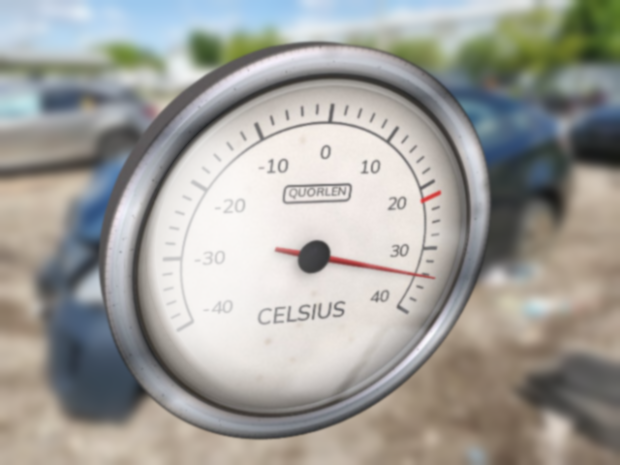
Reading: **34** °C
